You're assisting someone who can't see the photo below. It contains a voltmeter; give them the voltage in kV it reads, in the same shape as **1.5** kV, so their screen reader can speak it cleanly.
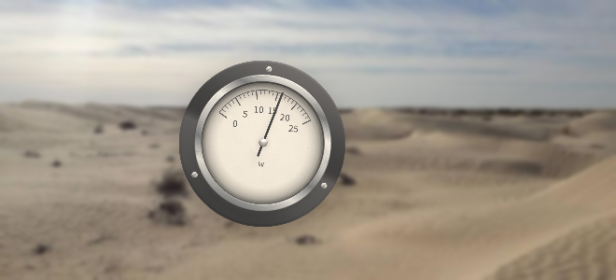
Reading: **16** kV
